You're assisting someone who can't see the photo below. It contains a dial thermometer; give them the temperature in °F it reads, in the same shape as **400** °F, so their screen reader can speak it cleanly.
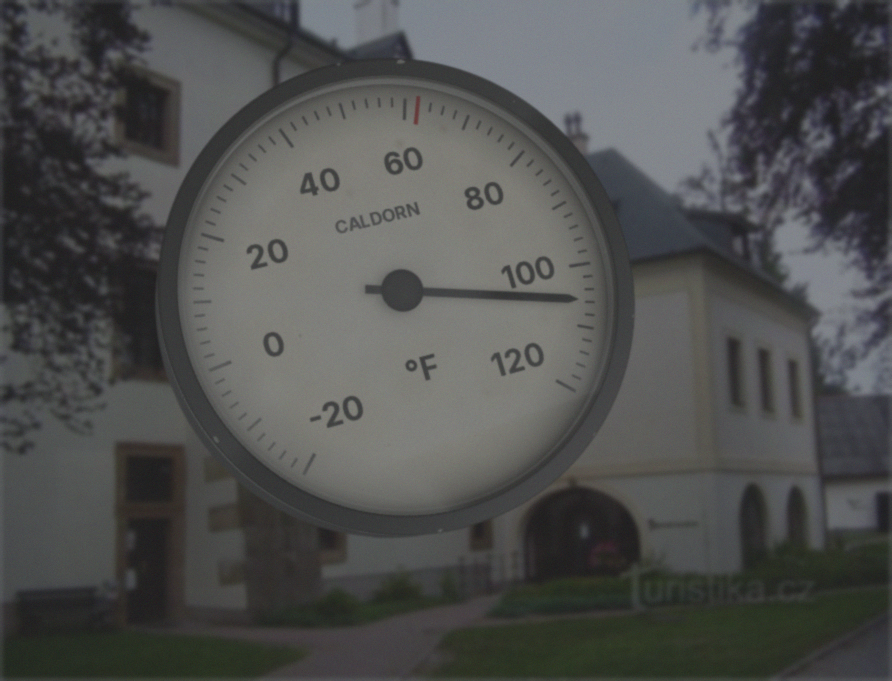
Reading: **106** °F
